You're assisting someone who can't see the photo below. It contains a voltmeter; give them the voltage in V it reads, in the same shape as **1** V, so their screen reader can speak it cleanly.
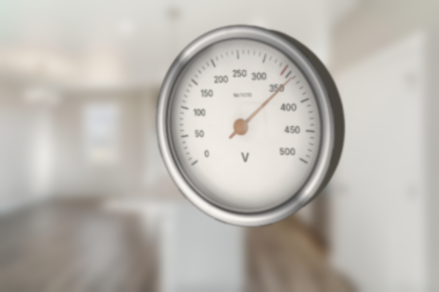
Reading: **360** V
